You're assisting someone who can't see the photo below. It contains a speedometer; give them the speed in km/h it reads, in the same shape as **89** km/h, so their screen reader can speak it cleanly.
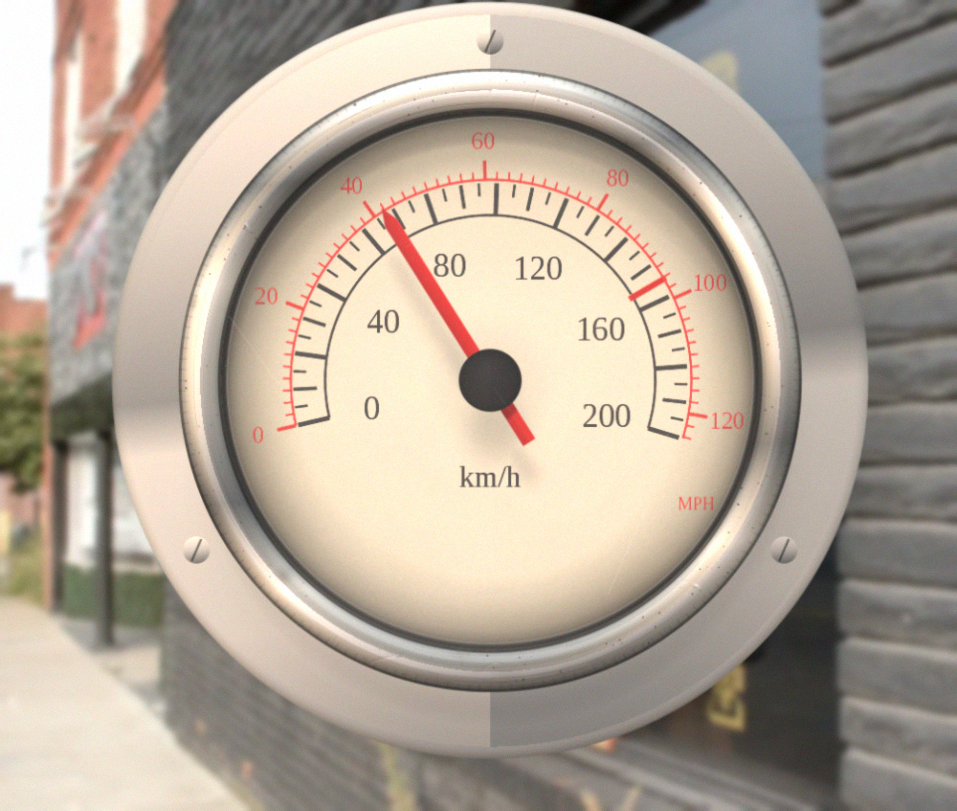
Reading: **67.5** km/h
